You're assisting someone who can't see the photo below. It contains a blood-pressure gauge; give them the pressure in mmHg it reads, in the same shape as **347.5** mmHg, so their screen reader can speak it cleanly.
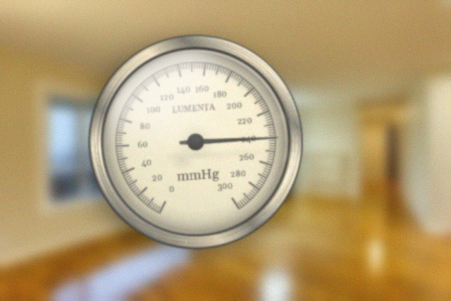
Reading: **240** mmHg
